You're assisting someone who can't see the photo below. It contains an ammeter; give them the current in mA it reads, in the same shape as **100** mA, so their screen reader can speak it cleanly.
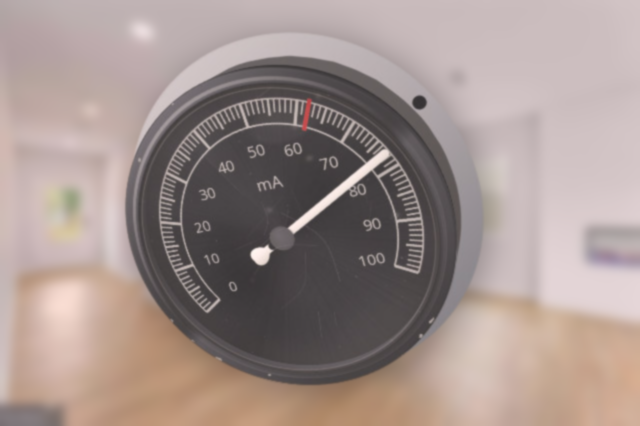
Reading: **77** mA
